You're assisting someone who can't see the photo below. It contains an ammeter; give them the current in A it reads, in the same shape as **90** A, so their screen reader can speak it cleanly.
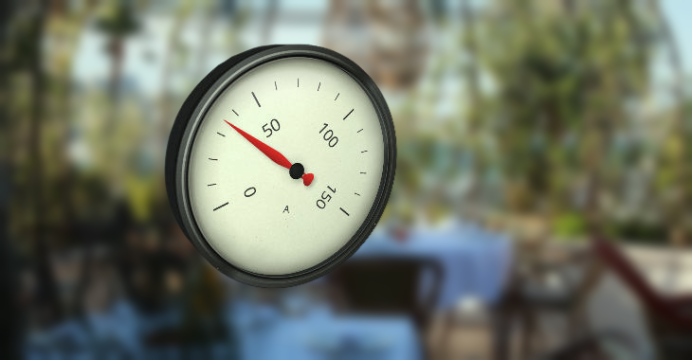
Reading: **35** A
